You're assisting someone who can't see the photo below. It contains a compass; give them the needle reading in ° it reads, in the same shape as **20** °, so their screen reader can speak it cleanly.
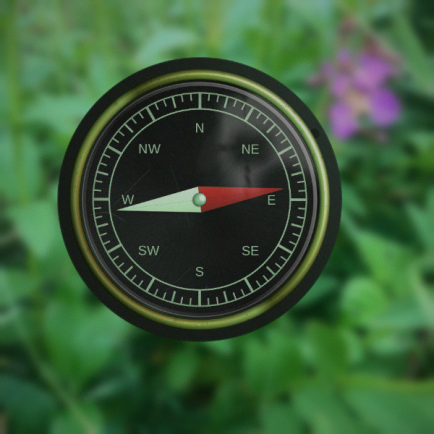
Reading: **82.5** °
